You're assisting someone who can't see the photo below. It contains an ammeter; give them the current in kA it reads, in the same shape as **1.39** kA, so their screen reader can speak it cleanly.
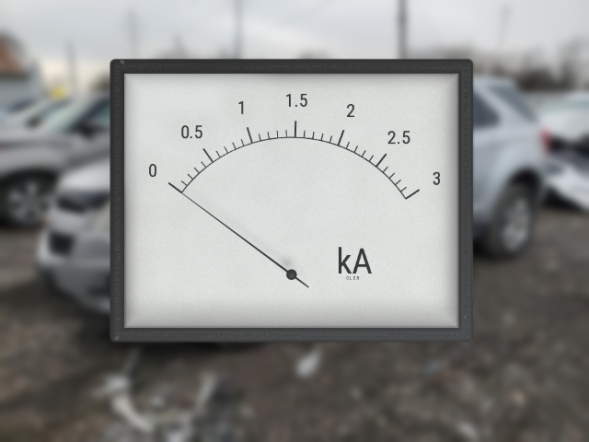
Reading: **0** kA
